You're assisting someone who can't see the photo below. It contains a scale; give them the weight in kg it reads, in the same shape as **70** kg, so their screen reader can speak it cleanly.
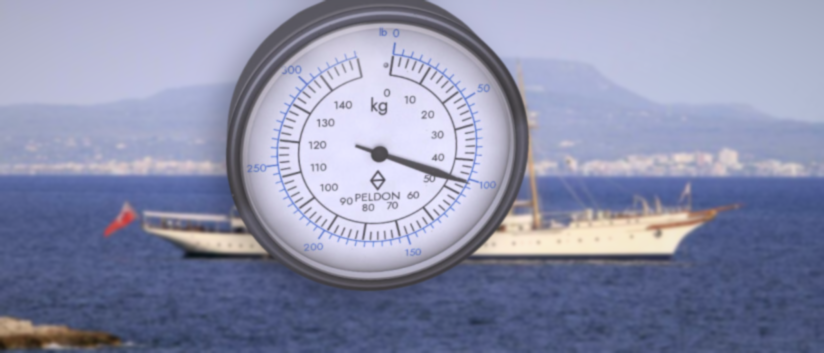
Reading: **46** kg
